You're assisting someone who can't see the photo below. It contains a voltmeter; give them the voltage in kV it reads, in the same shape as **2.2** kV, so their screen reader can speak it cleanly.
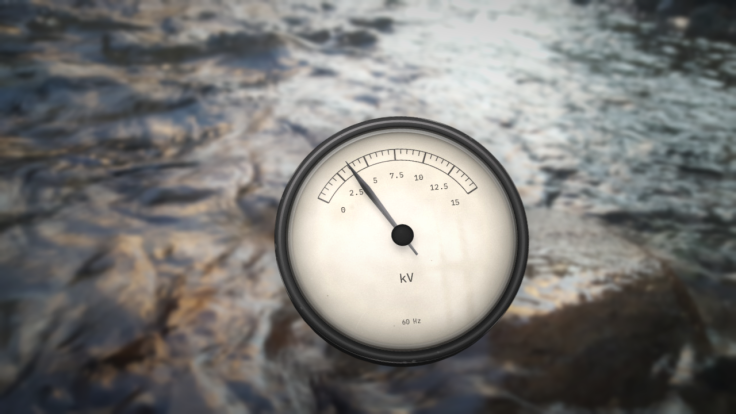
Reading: **3.5** kV
